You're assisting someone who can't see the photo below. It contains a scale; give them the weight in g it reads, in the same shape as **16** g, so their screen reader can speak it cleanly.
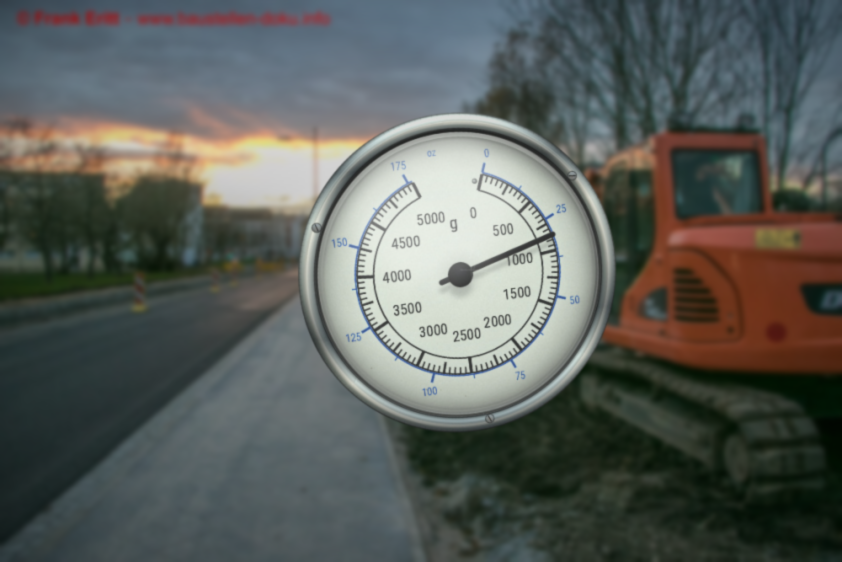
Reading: **850** g
